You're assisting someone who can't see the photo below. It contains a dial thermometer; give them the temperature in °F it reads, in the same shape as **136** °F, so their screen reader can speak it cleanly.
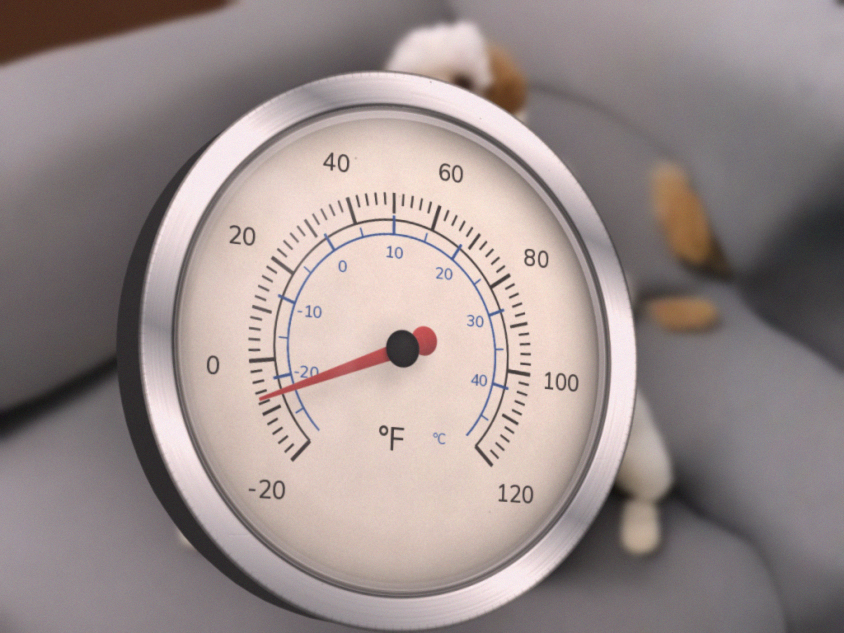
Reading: **-7** °F
